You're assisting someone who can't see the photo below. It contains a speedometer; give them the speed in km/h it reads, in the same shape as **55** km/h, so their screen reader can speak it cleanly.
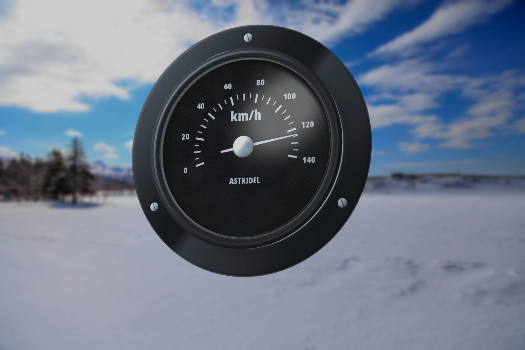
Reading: **125** km/h
